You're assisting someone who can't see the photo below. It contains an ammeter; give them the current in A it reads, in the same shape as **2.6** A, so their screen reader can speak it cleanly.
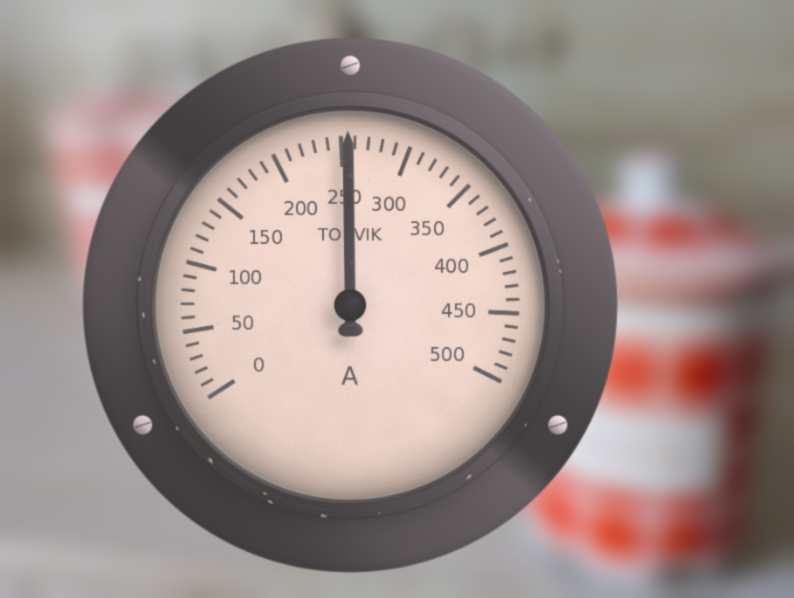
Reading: **255** A
